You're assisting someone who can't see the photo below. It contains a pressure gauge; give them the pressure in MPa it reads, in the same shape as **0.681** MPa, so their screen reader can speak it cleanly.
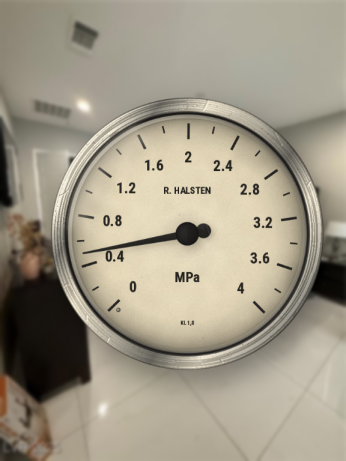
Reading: **0.5** MPa
